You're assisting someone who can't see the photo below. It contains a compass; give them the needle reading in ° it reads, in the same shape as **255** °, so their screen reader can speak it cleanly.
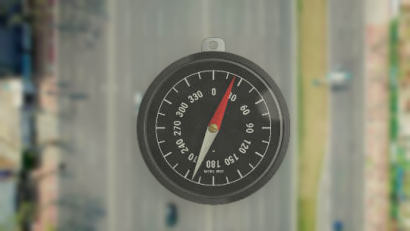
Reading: **22.5** °
